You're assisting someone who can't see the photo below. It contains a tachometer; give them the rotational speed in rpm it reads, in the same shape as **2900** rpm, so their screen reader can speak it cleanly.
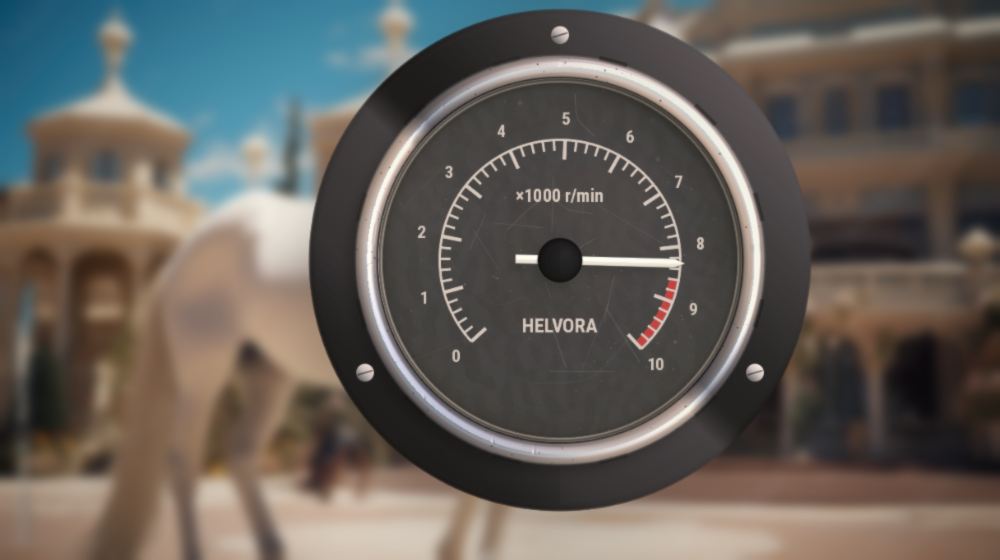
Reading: **8300** rpm
